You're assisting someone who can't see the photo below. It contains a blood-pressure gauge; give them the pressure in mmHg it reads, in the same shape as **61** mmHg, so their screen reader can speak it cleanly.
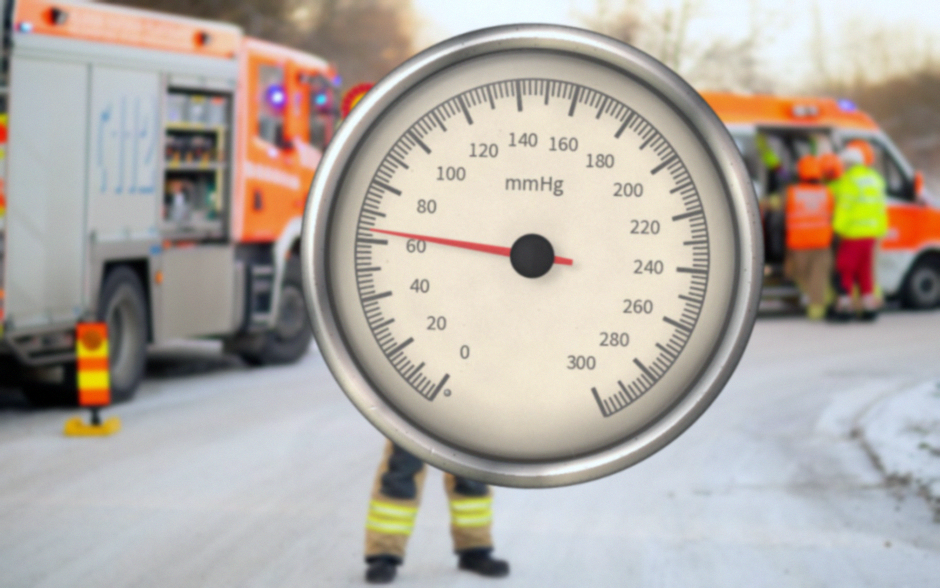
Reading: **64** mmHg
